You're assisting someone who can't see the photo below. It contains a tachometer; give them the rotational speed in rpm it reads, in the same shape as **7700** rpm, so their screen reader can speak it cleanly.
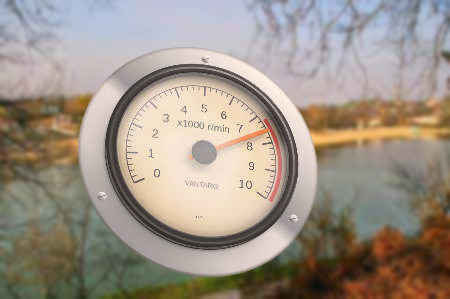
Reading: **7600** rpm
